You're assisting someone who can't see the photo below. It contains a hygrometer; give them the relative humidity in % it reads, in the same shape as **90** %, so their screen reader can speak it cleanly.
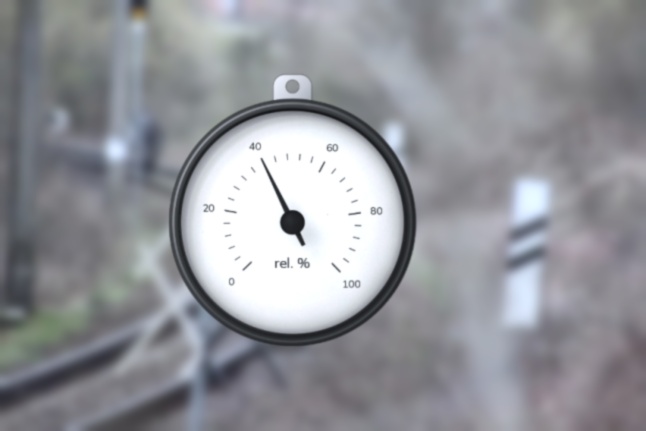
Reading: **40** %
